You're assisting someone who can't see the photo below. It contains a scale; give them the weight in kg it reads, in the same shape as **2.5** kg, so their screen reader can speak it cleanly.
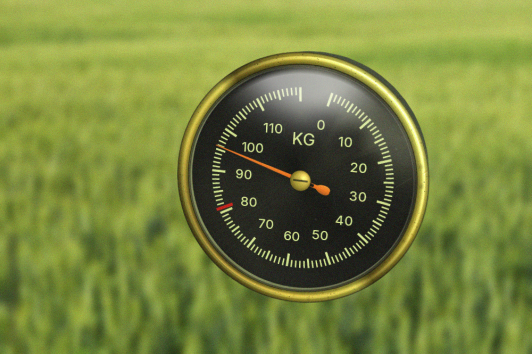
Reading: **96** kg
